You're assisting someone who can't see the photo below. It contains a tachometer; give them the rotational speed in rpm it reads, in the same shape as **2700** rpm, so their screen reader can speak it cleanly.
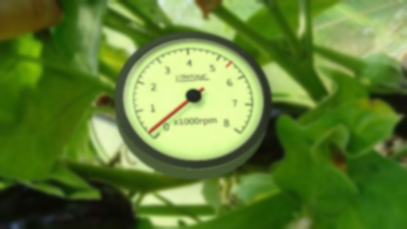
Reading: **200** rpm
